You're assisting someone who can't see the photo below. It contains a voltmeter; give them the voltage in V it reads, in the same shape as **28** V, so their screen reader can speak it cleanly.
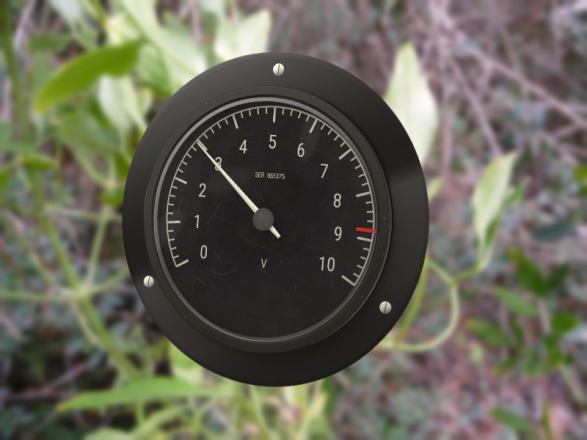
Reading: **3** V
